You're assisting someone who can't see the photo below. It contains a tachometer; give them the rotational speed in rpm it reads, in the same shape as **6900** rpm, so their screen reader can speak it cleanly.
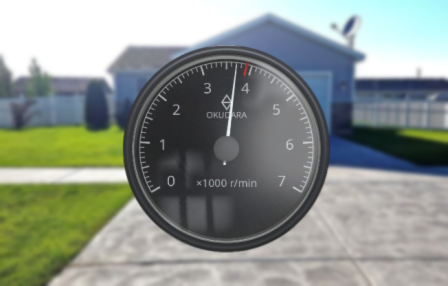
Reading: **3700** rpm
